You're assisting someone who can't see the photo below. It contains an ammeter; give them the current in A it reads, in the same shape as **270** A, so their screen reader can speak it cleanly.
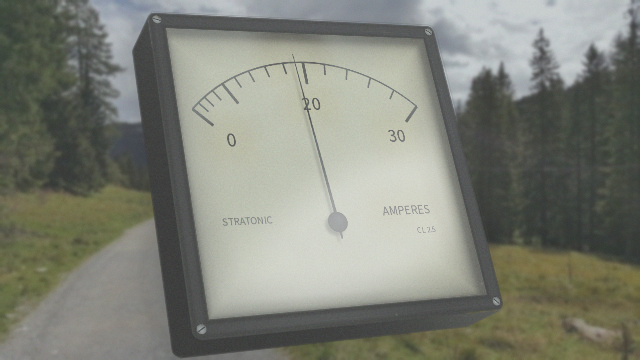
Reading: **19** A
